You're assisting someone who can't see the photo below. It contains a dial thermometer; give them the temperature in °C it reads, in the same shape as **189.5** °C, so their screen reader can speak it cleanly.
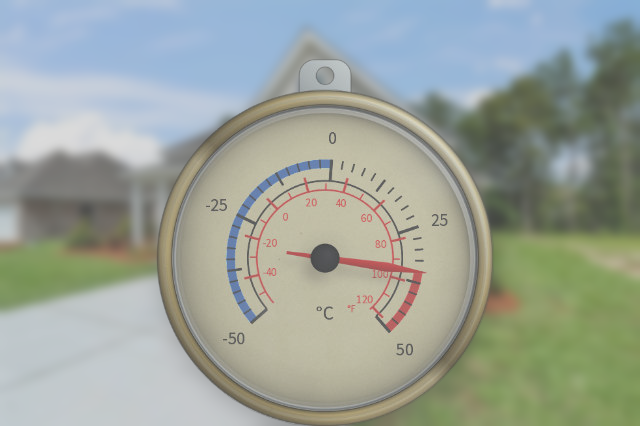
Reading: **35** °C
